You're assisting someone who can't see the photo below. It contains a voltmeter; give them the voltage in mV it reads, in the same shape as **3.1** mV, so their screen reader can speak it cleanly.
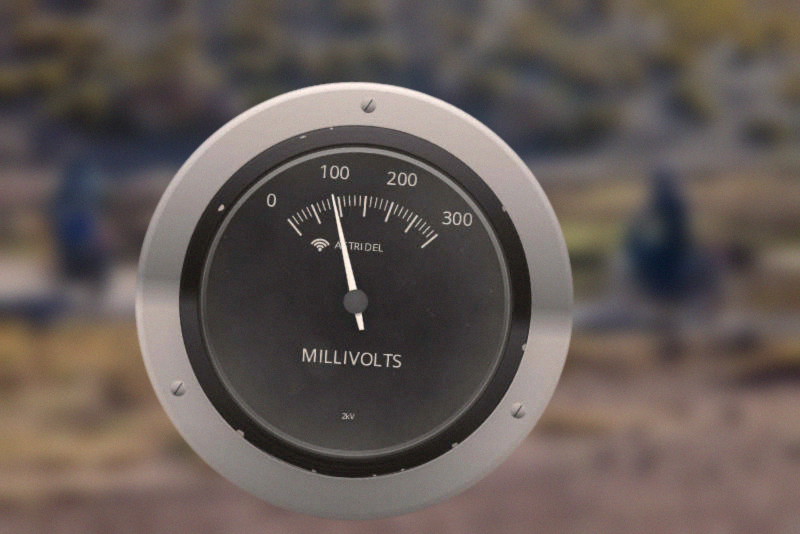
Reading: **90** mV
